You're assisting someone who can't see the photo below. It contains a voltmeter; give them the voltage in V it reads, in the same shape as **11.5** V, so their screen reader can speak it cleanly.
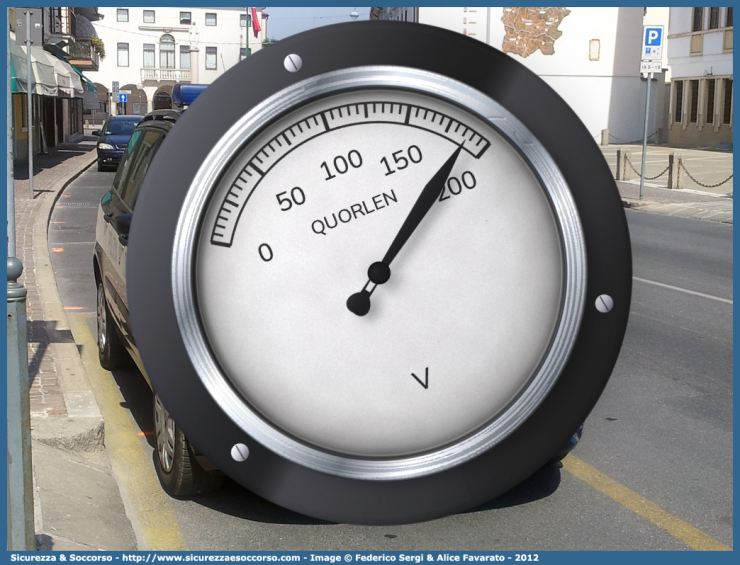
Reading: **187.5** V
